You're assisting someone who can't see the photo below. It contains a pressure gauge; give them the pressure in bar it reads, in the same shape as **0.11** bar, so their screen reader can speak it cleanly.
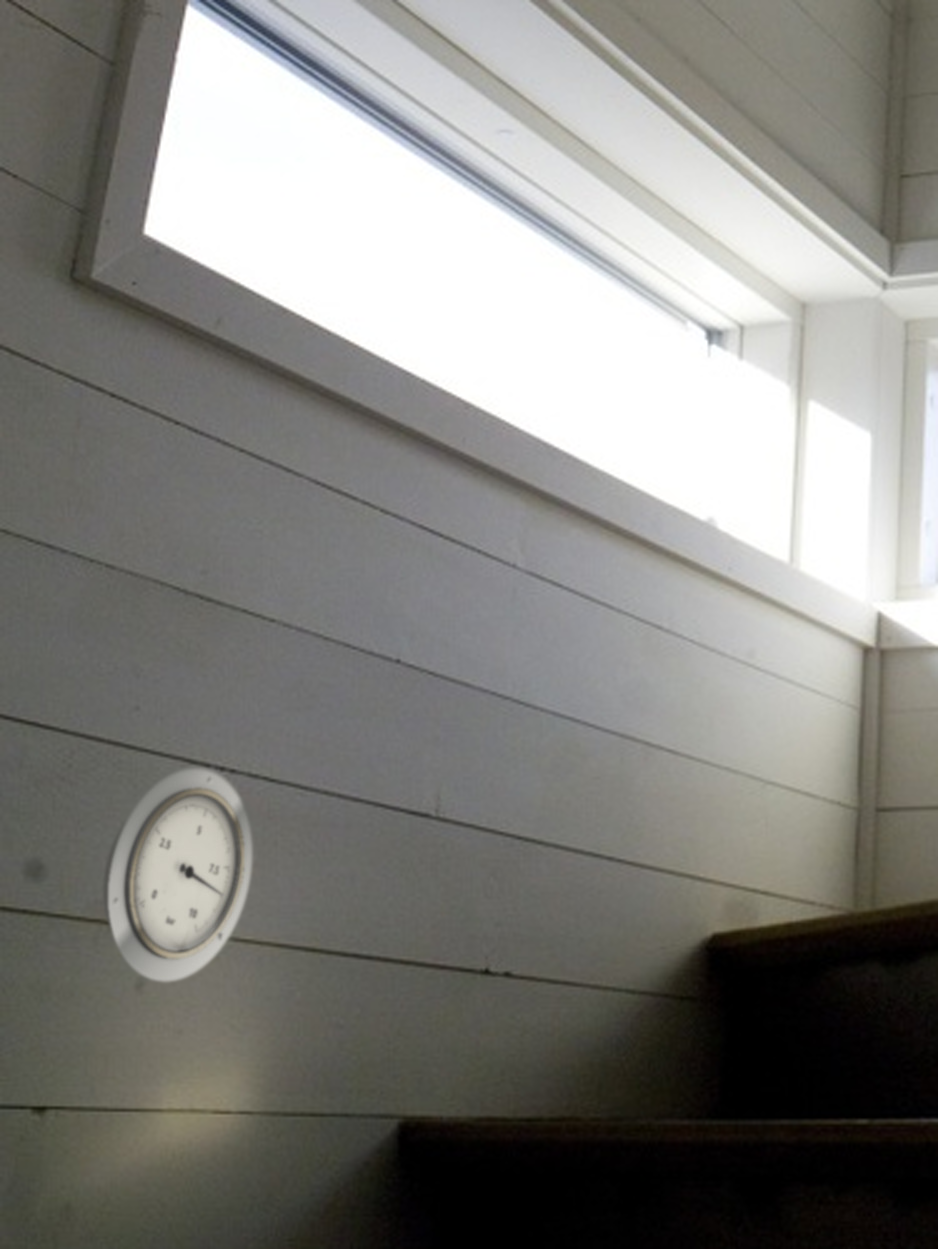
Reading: **8.5** bar
